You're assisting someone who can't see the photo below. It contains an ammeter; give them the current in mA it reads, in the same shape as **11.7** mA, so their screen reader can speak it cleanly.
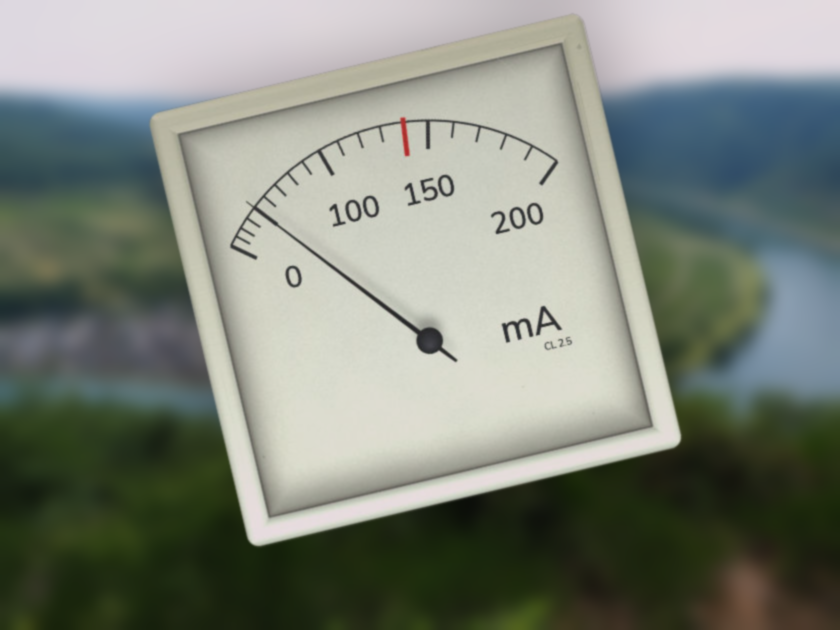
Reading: **50** mA
